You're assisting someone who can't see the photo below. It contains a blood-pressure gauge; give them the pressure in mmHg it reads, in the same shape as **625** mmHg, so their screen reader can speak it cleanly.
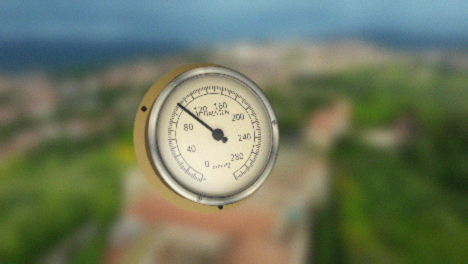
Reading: **100** mmHg
